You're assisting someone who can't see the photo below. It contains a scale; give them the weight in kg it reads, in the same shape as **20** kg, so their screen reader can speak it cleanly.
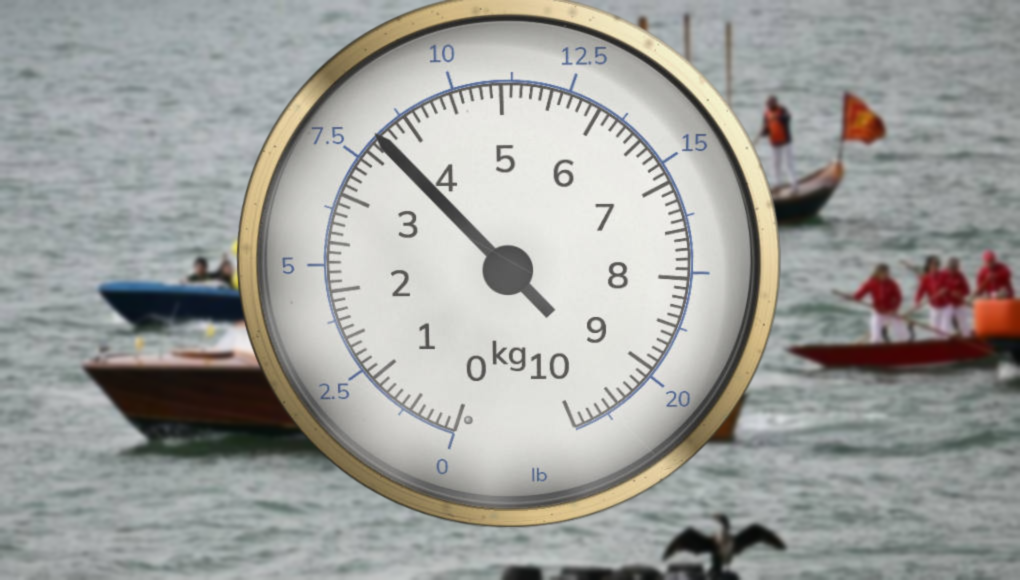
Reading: **3.7** kg
